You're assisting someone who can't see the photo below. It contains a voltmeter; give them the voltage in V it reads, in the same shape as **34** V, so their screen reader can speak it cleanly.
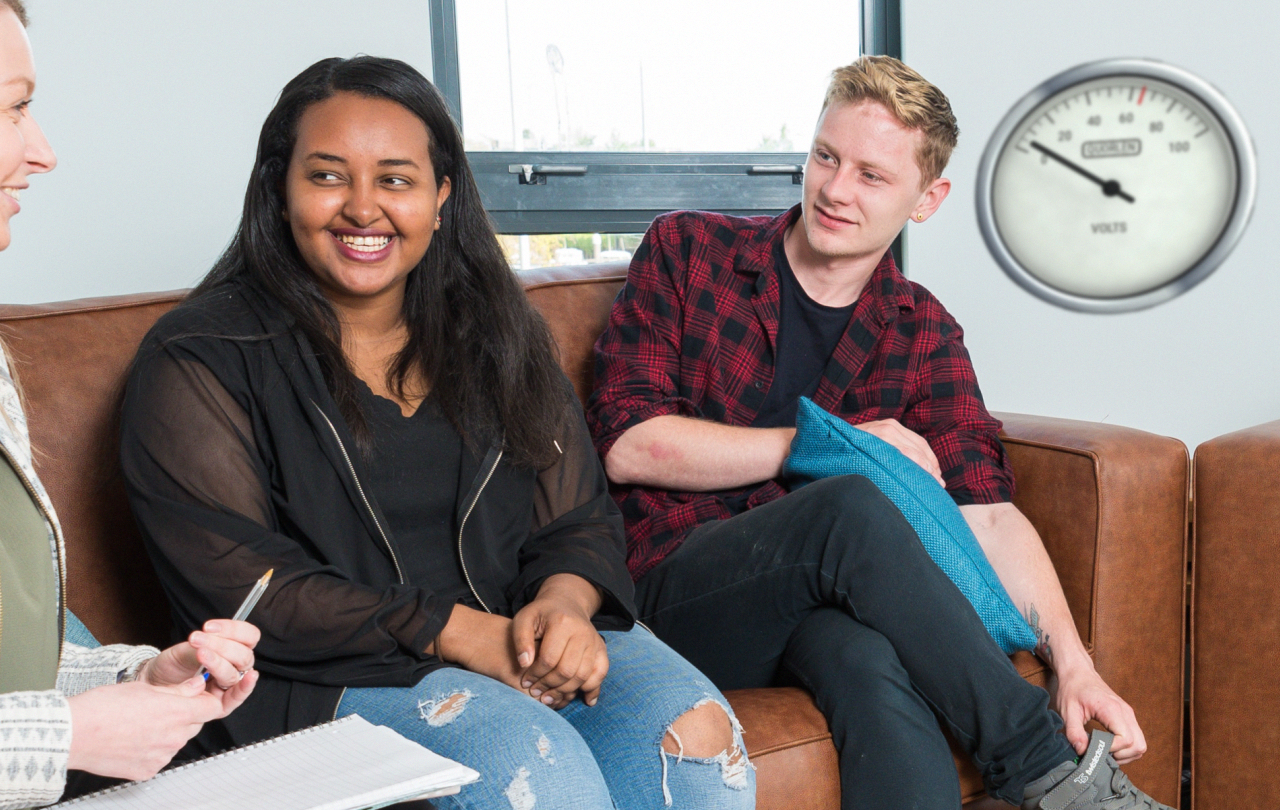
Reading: **5** V
